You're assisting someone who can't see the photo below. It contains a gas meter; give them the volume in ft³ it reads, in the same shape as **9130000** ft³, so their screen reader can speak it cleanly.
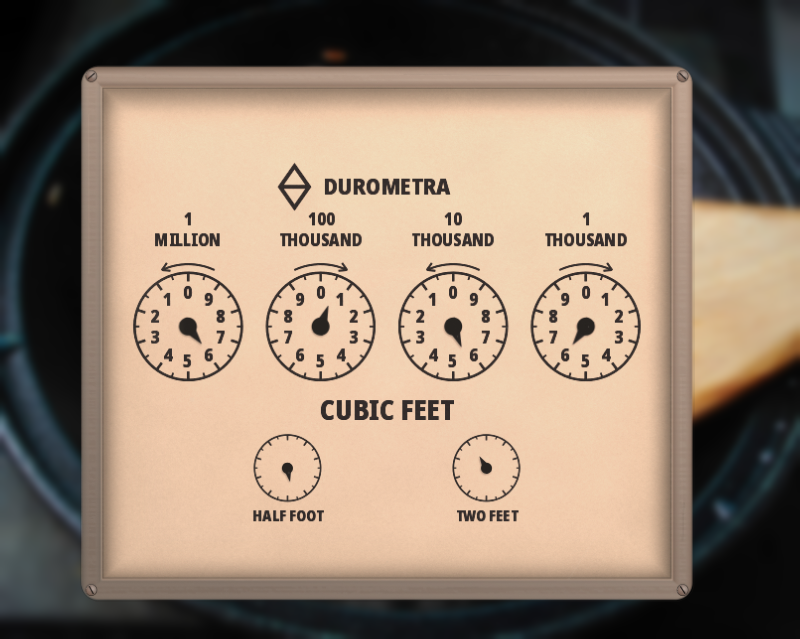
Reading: **605600** ft³
